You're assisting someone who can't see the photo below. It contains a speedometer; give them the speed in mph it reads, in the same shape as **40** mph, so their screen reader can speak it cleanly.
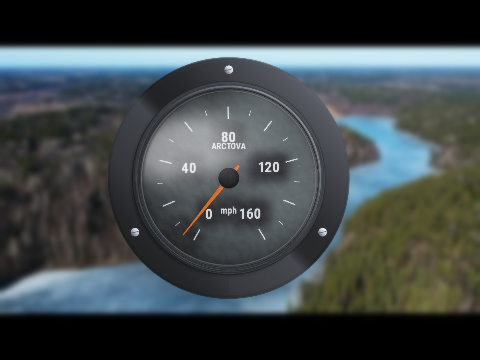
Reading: **5** mph
